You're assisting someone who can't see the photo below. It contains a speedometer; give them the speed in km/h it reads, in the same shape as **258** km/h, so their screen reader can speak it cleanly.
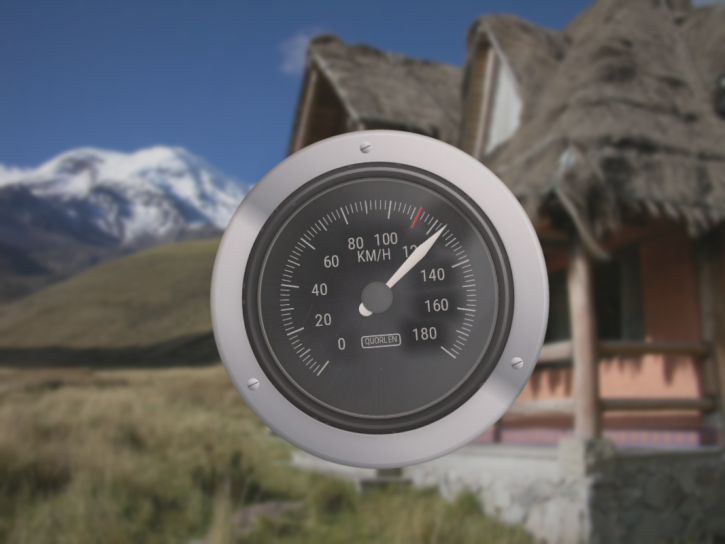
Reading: **124** km/h
